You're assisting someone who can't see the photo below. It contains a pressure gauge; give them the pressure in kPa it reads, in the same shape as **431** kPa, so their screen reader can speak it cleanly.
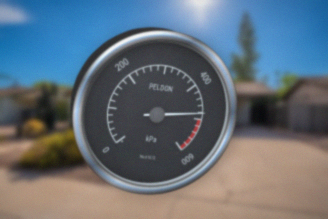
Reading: **480** kPa
